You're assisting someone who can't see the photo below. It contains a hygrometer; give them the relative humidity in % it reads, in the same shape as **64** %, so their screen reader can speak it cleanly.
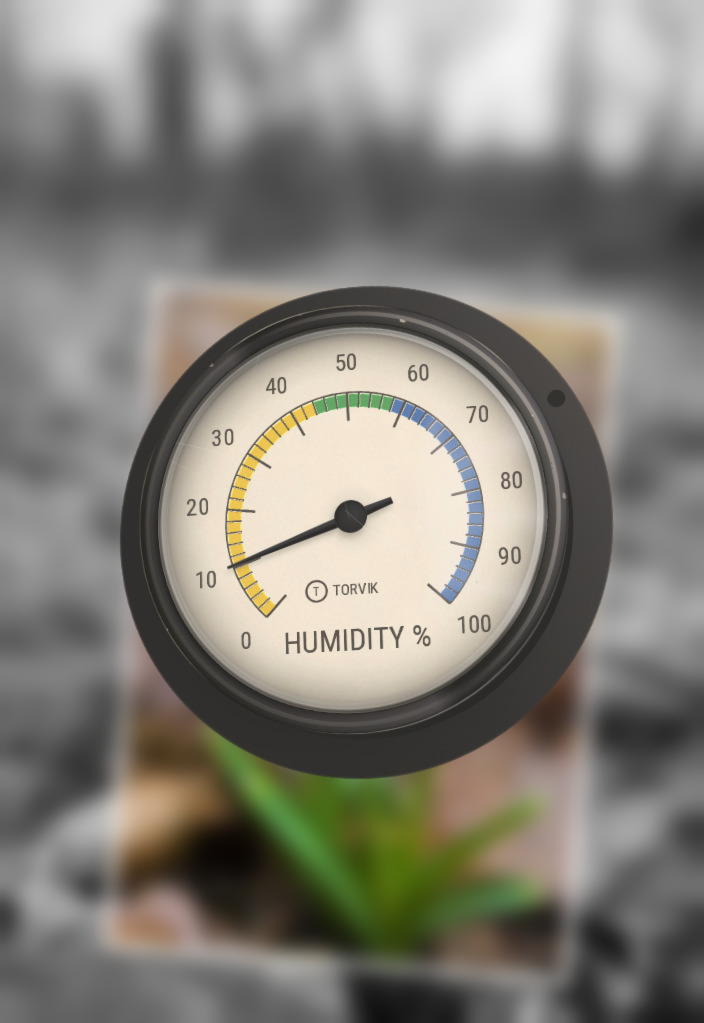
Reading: **10** %
